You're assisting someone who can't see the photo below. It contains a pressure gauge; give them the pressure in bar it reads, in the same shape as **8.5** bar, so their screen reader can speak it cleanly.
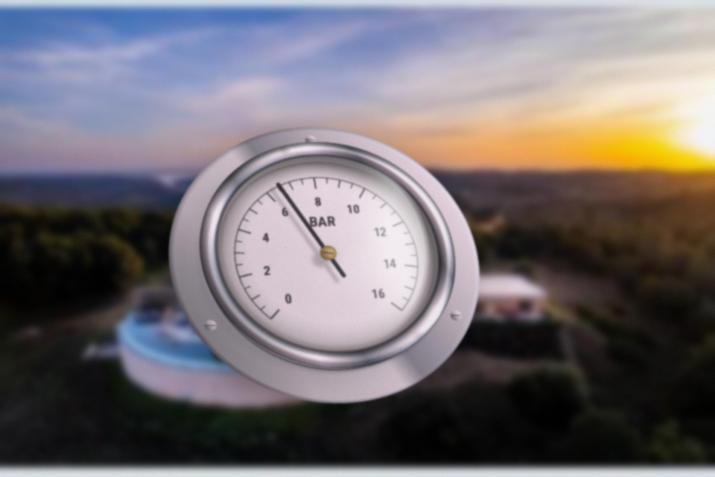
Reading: **6.5** bar
